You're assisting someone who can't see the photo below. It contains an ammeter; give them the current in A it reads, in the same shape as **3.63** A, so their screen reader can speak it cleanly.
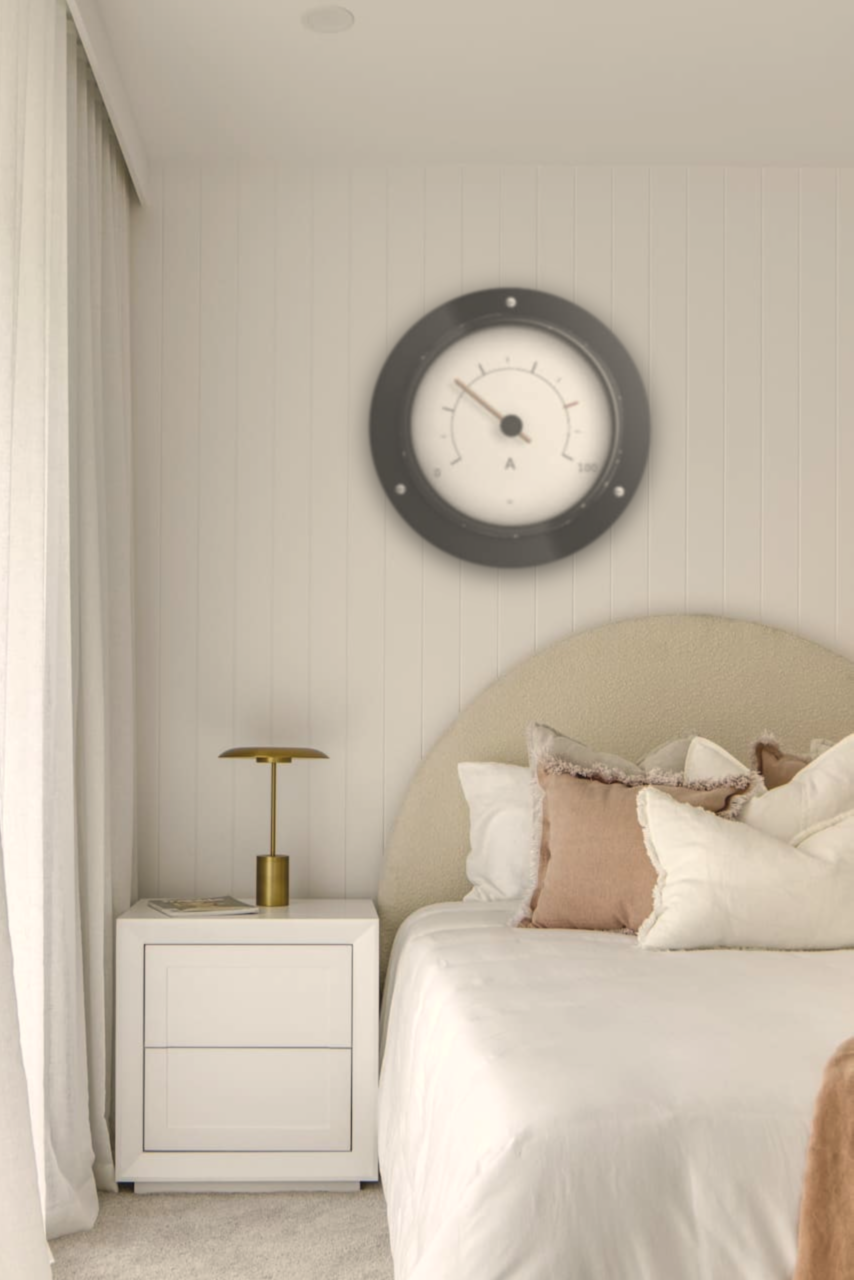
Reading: **30** A
